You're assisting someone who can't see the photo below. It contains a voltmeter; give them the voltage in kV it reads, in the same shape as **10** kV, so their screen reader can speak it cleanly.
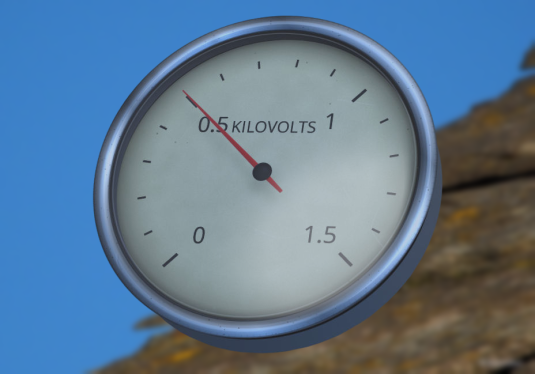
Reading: **0.5** kV
